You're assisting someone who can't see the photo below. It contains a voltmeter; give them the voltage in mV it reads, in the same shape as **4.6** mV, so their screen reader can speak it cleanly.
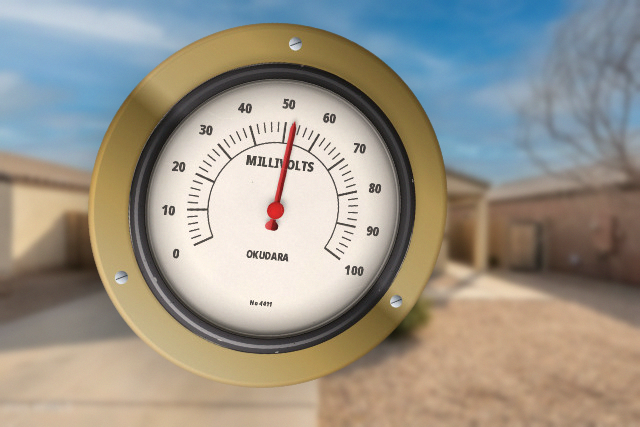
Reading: **52** mV
